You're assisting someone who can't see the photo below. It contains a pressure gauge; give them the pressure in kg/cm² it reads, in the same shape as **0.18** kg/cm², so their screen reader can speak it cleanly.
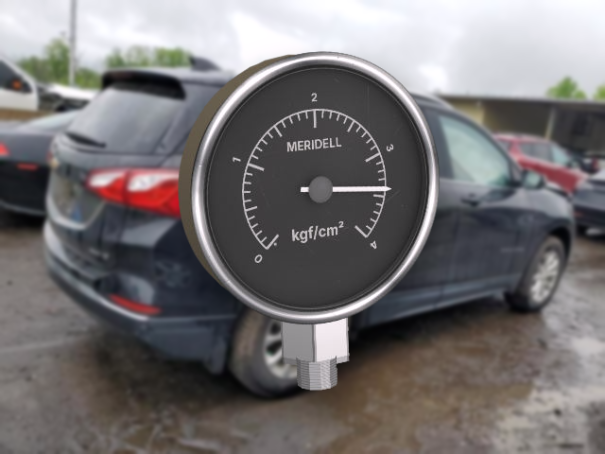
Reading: **3.4** kg/cm²
